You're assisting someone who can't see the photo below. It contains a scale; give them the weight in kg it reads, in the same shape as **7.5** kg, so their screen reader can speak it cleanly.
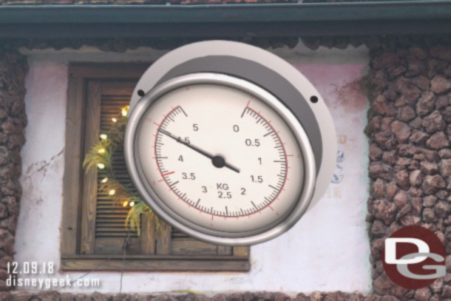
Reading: **4.5** kg
